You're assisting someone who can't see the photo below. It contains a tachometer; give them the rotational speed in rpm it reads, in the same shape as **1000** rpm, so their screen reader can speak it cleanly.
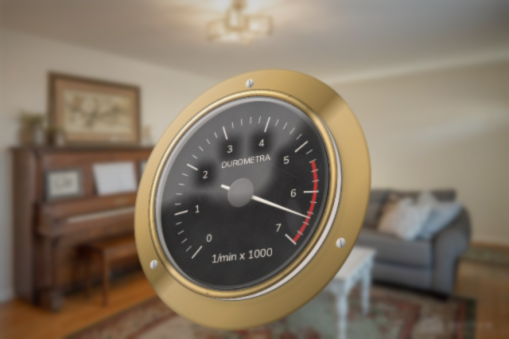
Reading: **6500** rpm
